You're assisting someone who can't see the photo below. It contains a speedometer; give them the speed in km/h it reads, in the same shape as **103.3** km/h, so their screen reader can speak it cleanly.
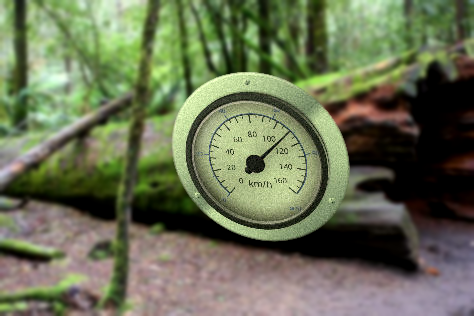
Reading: **110** km/h
